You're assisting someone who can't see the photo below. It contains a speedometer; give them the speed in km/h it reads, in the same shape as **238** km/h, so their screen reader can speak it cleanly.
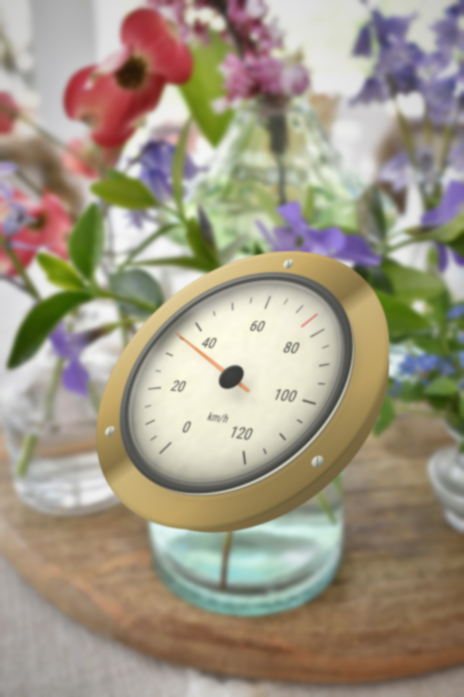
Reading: **35** km/h
